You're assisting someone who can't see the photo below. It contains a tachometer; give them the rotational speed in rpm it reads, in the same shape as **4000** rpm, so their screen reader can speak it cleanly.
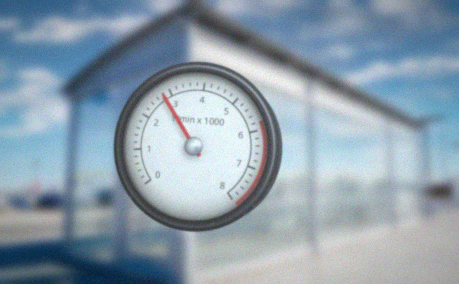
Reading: **2800** rpm
